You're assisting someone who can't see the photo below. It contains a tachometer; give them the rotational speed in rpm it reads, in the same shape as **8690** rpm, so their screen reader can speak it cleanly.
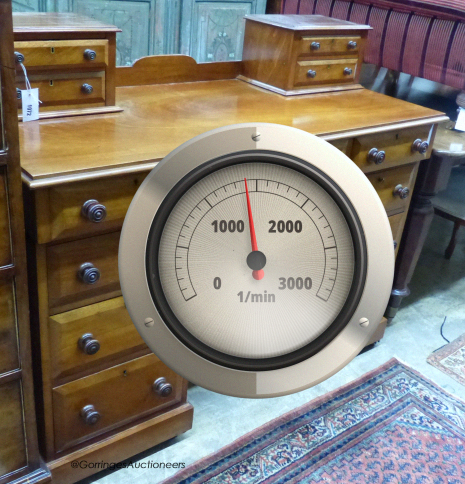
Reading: **1400** rpm
